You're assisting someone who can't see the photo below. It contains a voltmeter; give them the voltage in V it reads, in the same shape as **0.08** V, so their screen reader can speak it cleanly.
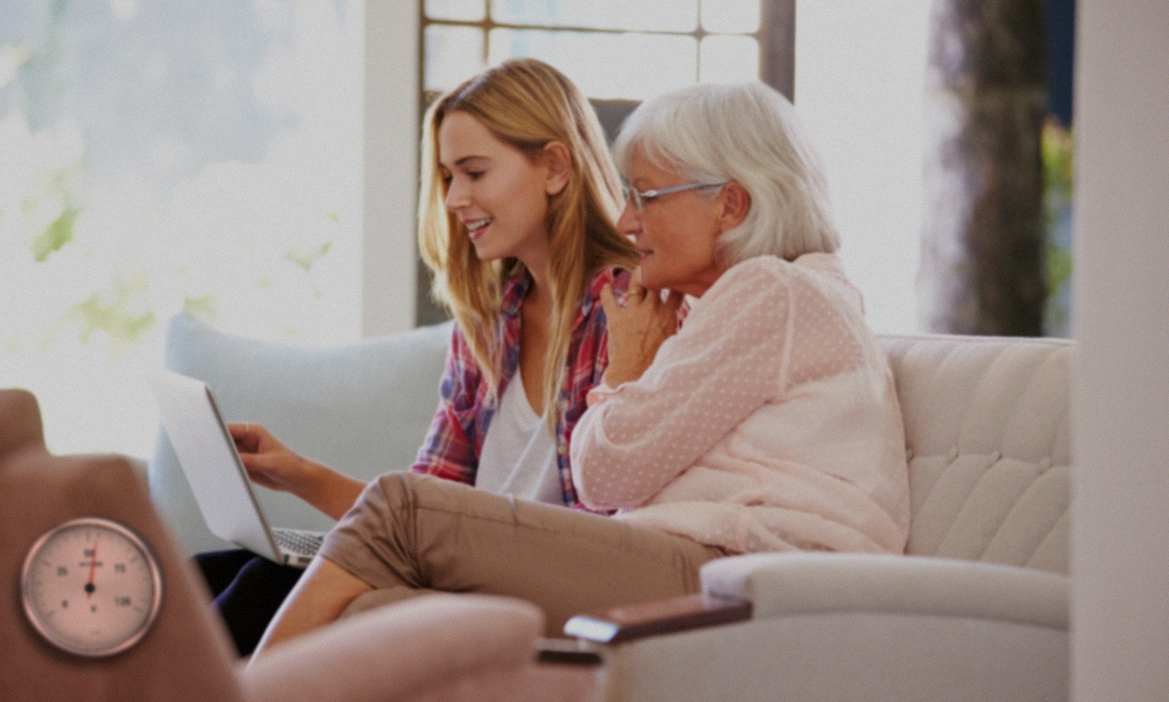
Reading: **55** V
